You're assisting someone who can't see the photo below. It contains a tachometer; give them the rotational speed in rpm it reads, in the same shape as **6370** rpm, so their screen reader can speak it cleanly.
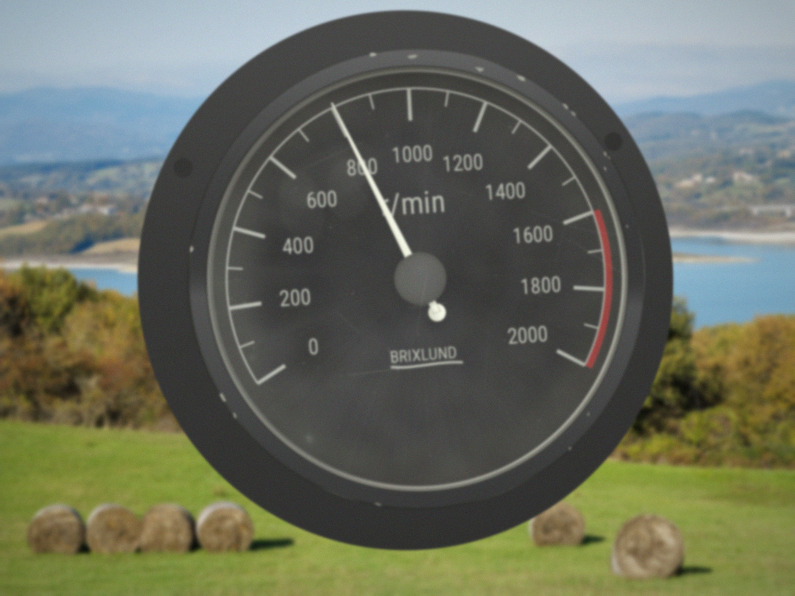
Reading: **800** rpm
